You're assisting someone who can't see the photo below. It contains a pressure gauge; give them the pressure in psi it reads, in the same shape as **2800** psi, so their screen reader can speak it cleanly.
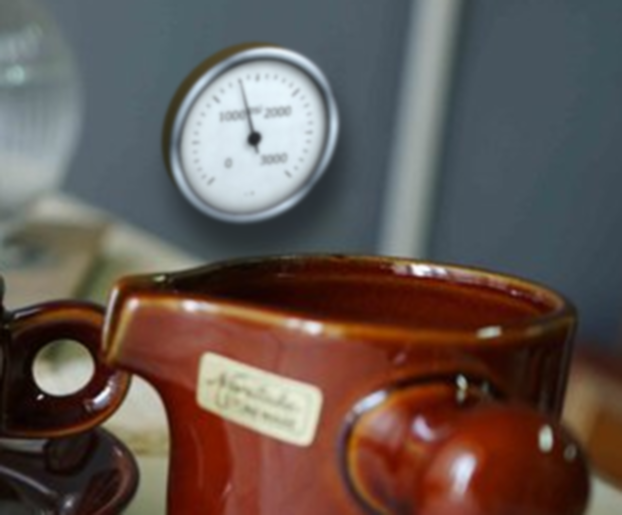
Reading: **1300** psi
